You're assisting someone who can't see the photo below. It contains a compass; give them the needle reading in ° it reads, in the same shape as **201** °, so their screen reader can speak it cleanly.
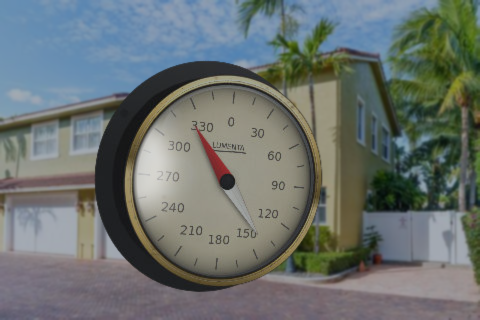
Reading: **322.5** °
